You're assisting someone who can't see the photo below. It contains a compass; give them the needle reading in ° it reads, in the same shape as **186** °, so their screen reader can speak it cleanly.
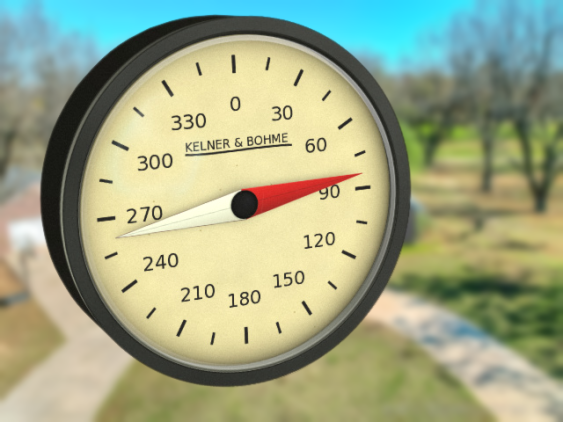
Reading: **82.5** °
